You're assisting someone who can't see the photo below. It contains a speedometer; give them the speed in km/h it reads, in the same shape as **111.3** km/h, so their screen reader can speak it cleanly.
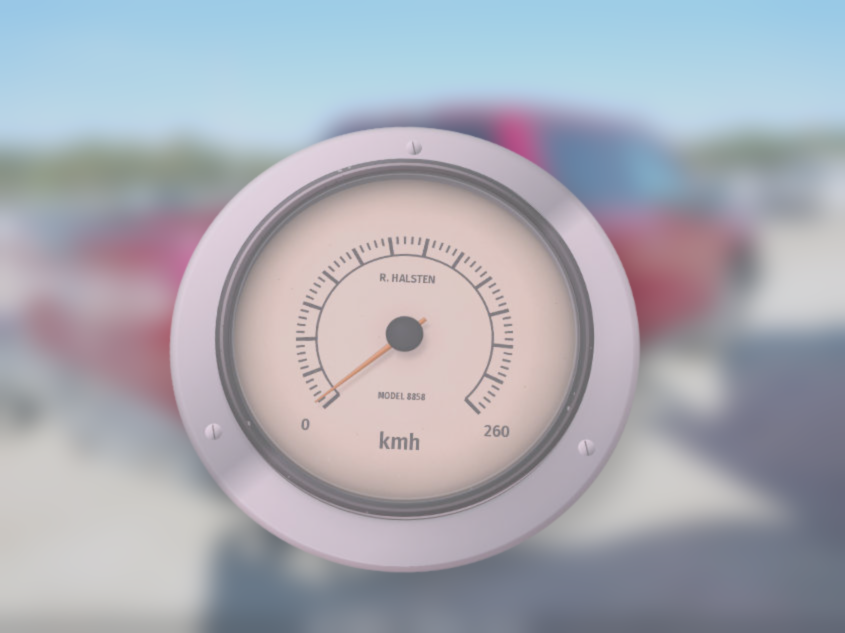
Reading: **4** km/h
